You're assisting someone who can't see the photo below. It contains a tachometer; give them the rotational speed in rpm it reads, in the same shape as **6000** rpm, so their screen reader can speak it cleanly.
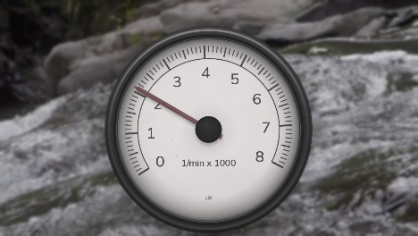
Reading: **2100** rpm
